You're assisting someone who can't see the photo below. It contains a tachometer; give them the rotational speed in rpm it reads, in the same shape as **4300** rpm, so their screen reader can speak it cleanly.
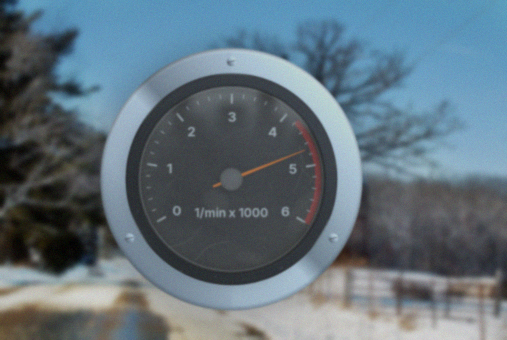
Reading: **4700** rpm
